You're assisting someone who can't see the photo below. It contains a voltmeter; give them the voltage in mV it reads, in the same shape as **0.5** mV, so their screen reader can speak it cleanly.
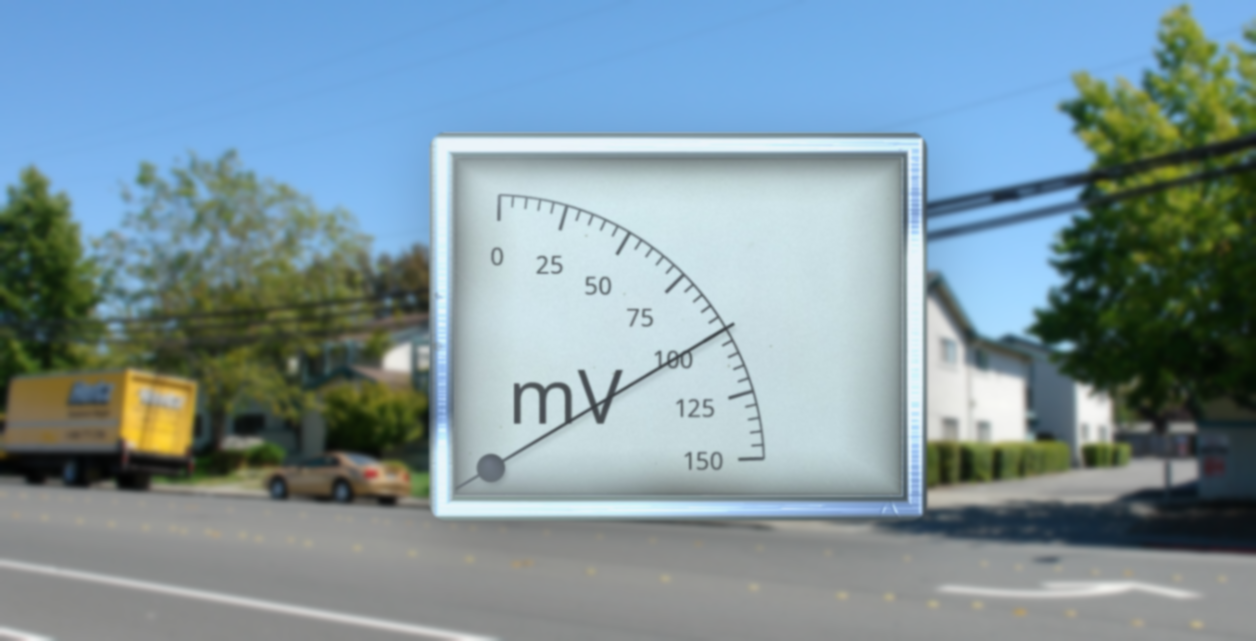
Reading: **100** mV
